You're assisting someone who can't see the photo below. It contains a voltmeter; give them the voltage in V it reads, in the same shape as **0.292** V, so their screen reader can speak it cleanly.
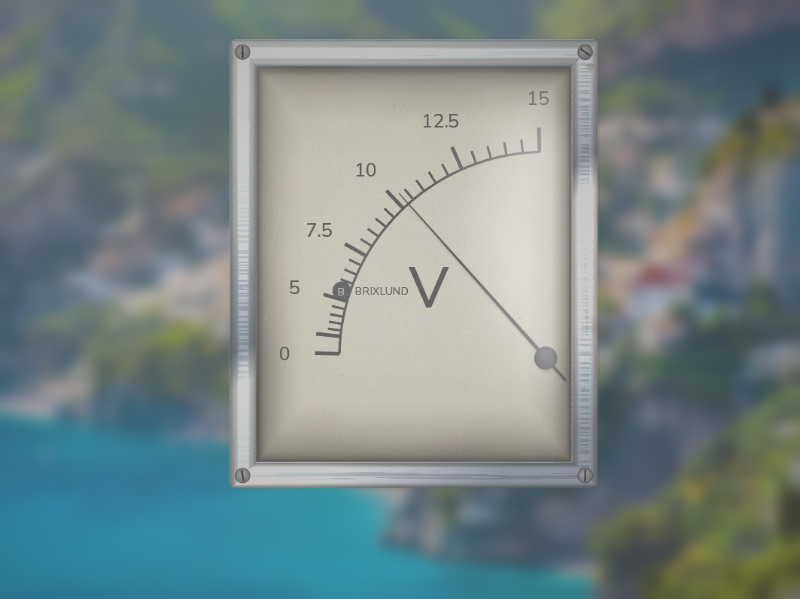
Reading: **10.25** V
